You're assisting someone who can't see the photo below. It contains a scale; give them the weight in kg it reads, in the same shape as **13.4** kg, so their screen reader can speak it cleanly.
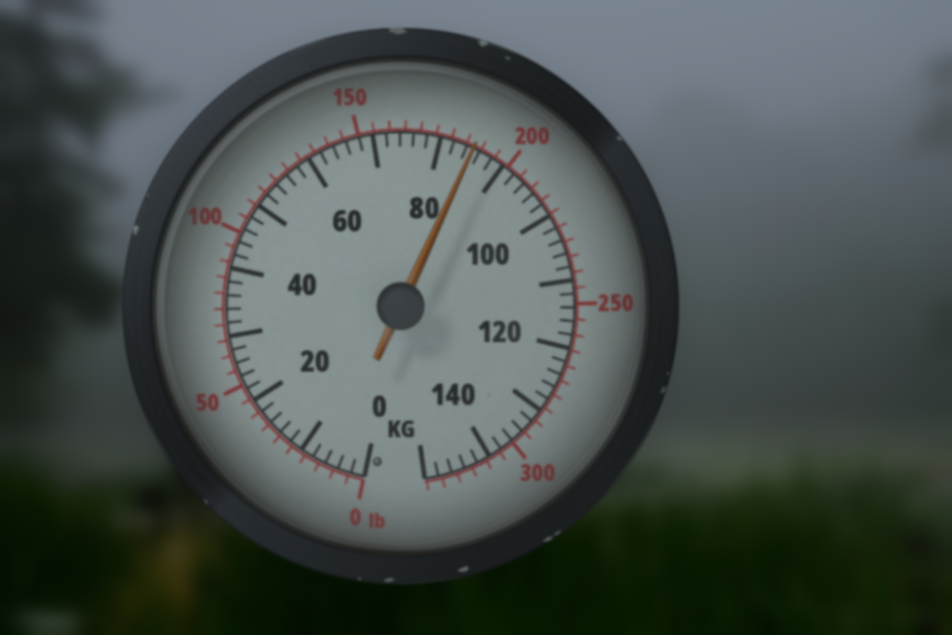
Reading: **85** kg
